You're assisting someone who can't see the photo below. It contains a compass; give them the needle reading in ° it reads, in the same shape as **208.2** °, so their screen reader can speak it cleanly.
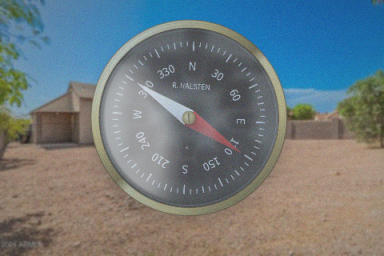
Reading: **120** °
